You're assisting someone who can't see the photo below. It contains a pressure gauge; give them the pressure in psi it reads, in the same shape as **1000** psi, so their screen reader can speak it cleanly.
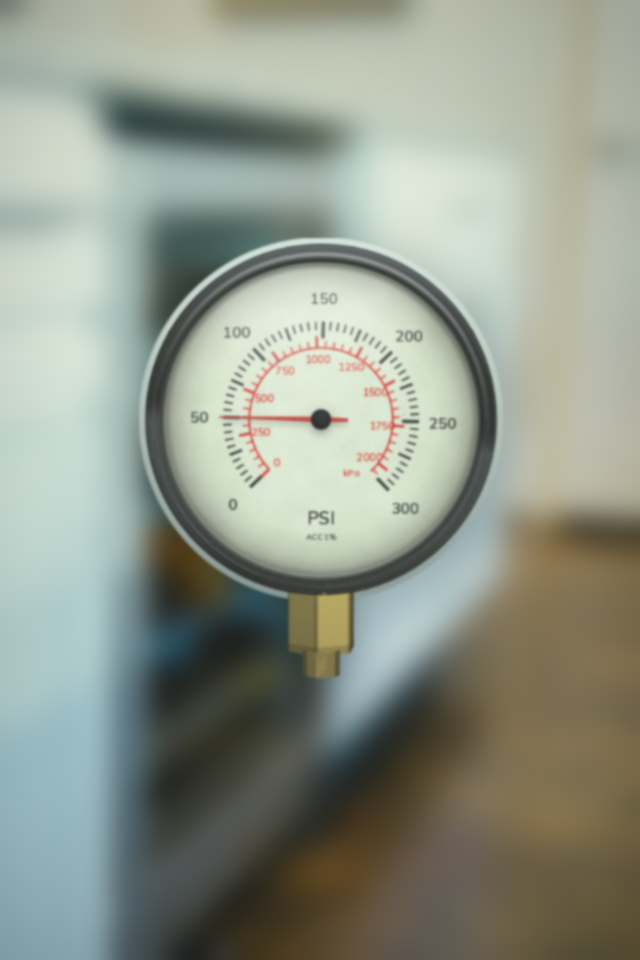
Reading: **50** psi
